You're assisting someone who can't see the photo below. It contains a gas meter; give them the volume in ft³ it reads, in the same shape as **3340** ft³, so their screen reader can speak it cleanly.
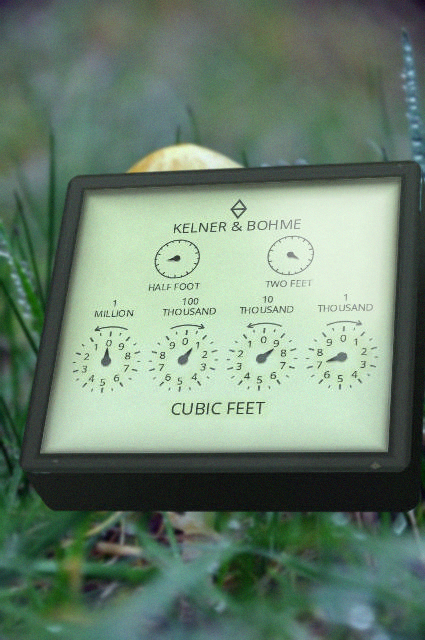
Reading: **8700** ft³
